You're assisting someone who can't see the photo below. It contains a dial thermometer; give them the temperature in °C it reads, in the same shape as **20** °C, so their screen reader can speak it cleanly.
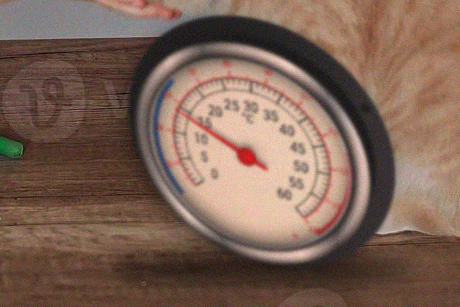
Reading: **15** °C
